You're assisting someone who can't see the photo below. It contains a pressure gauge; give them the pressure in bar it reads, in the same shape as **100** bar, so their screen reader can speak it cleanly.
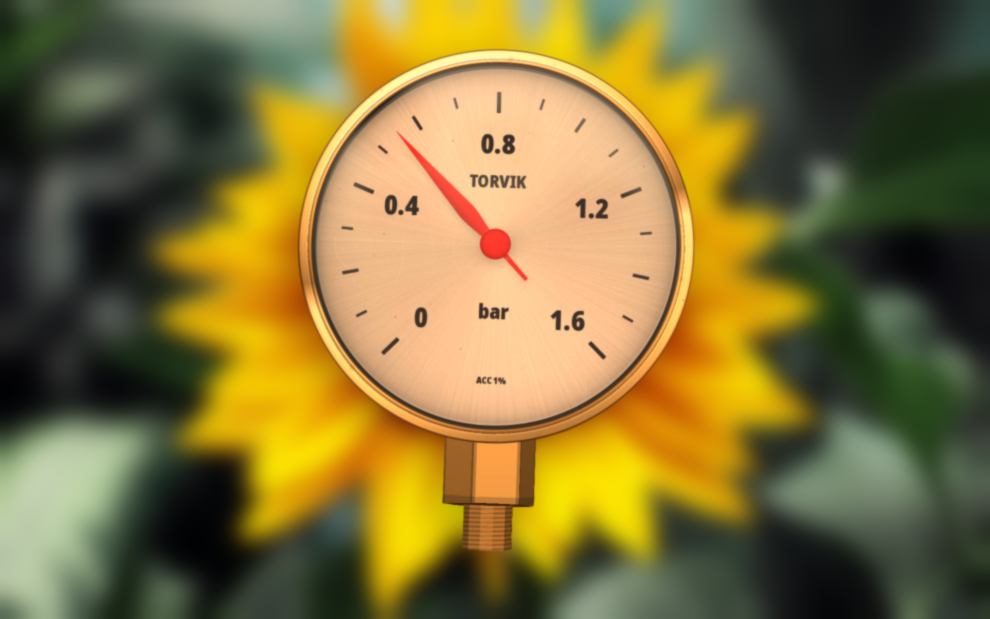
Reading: **0.55** bar
